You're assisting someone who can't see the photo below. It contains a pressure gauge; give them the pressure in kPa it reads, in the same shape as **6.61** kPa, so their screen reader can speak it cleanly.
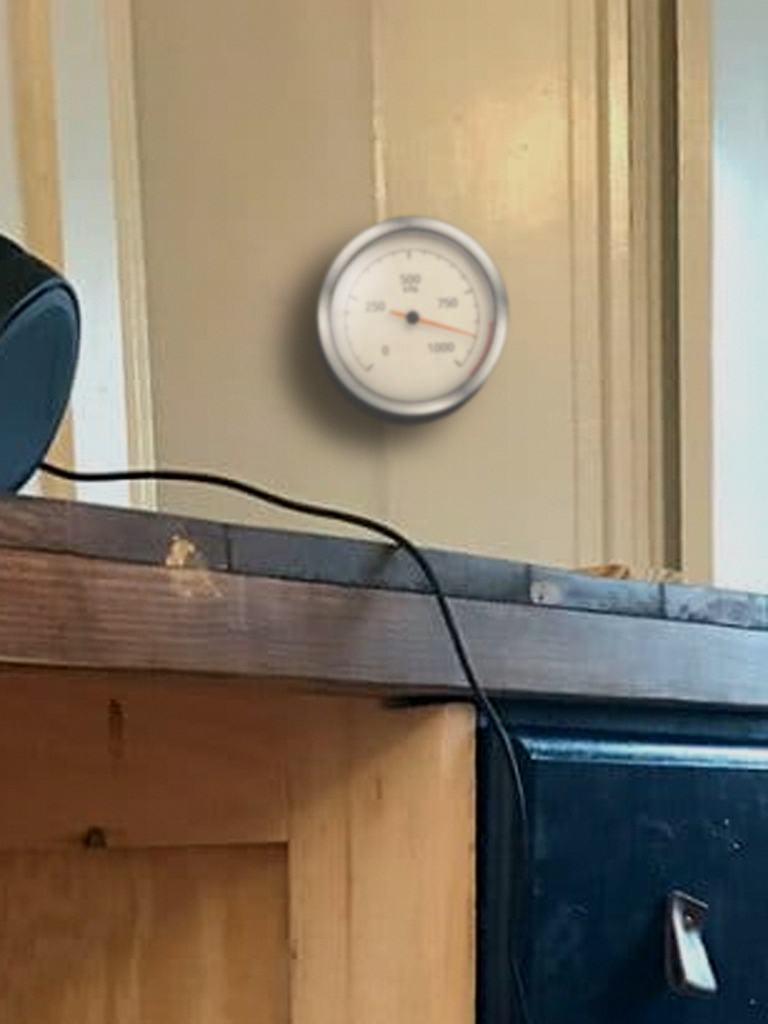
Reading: **900** kPa
